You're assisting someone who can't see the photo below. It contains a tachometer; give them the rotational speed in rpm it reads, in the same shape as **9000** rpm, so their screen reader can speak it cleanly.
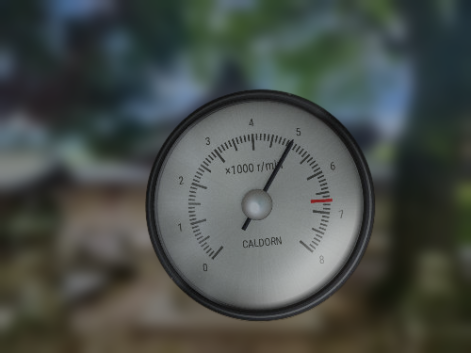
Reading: **5000** rpm
